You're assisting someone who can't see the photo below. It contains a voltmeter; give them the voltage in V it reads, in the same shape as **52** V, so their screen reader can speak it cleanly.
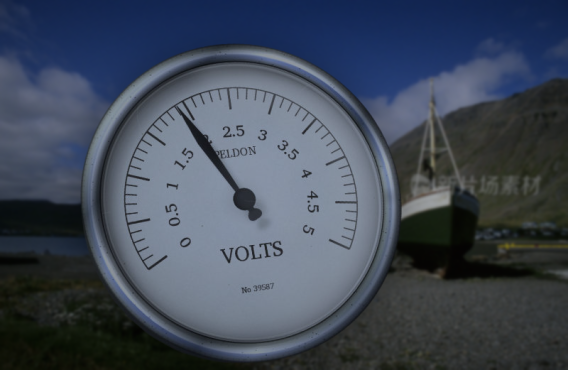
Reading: **1.9** V
